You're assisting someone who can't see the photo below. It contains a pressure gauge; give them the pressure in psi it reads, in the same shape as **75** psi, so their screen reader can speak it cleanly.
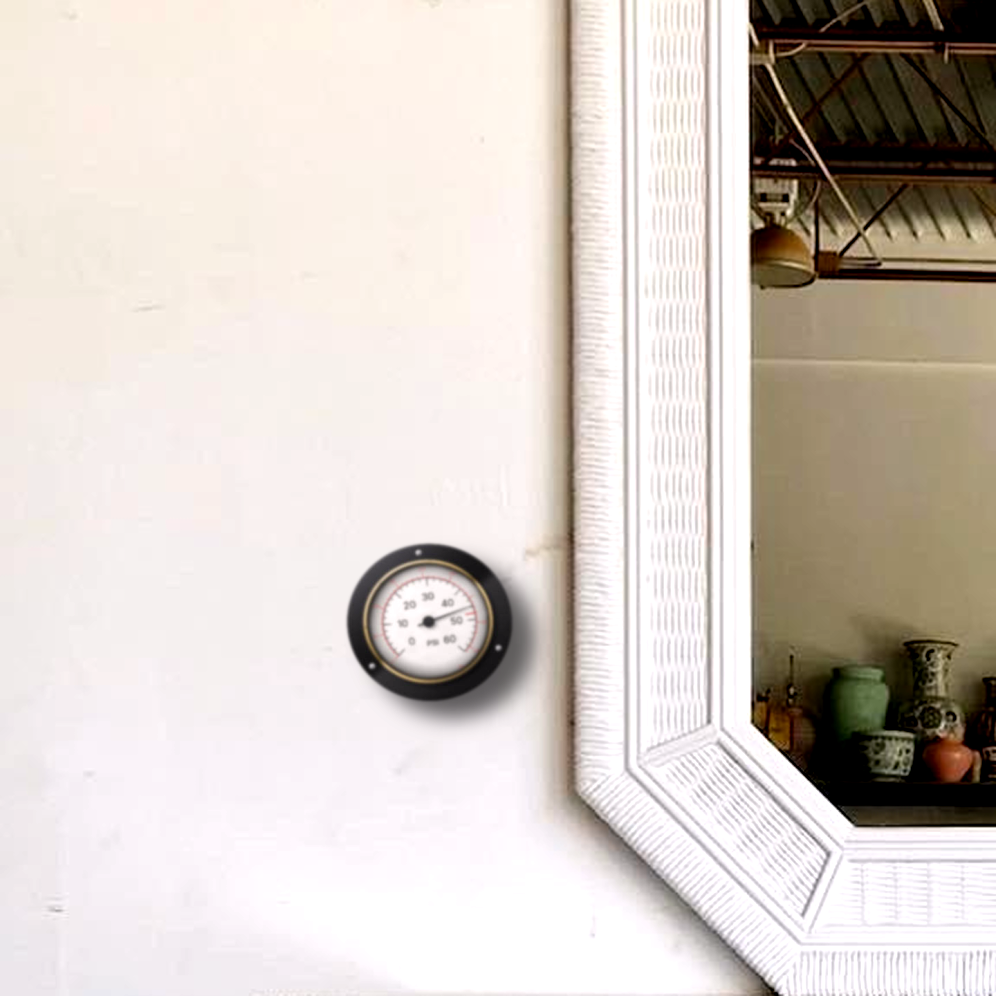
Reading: **46** psi
